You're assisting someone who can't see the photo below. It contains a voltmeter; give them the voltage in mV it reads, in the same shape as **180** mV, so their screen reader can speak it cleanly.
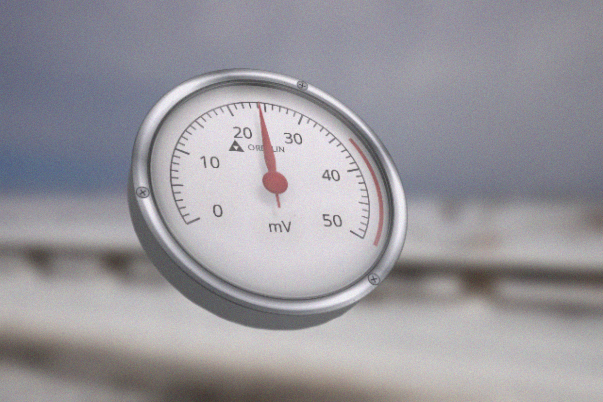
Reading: **24** mV
